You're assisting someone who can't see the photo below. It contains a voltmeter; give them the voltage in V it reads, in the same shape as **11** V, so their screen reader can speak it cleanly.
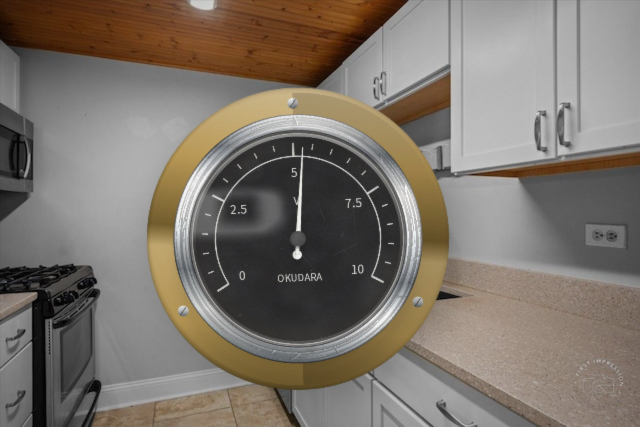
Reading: **5.25** V
